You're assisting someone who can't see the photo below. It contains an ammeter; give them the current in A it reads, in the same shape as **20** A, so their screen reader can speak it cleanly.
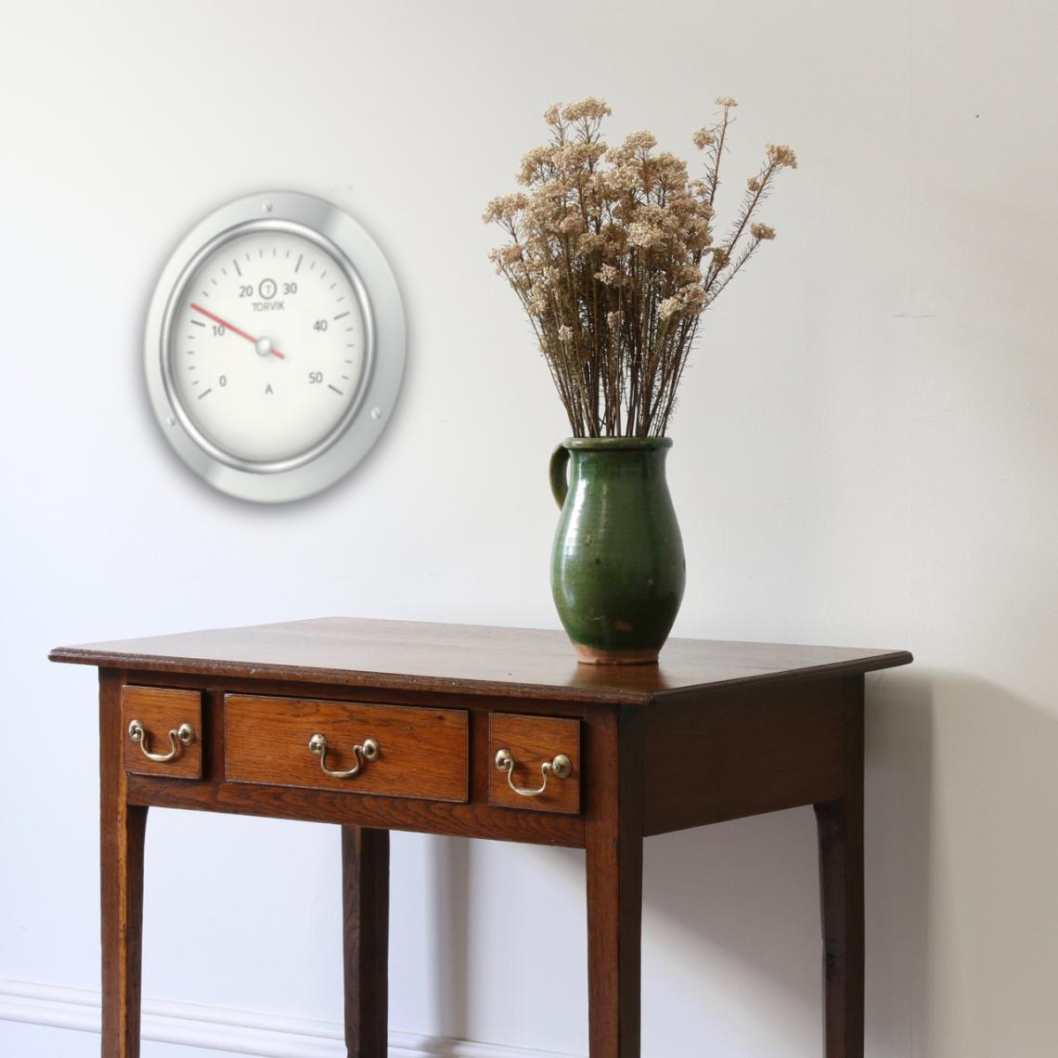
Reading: **12** A
